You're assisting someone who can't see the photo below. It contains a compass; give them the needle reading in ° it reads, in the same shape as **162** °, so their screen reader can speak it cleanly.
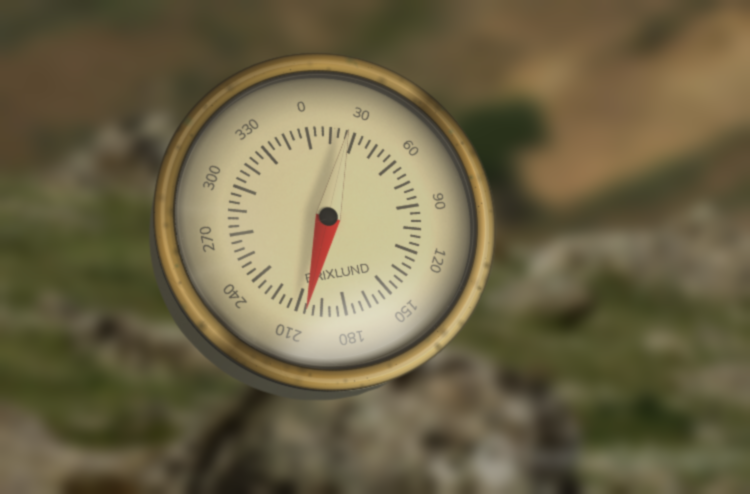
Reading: **205** °
